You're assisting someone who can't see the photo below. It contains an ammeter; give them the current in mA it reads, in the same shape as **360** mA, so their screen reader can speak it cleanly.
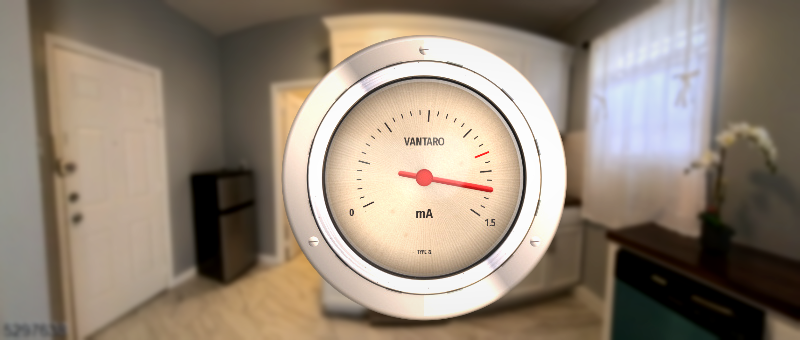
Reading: **1.35** mA
